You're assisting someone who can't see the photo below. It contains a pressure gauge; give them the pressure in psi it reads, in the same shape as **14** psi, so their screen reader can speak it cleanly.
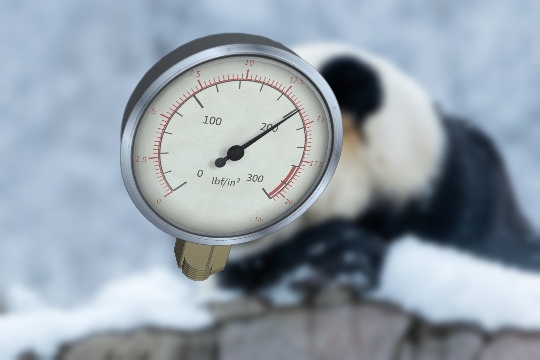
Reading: **200** psi
